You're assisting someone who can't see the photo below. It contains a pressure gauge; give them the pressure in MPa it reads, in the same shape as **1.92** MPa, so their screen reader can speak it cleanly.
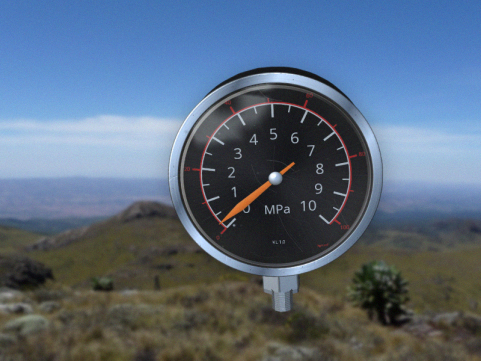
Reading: **0.25** MPa
